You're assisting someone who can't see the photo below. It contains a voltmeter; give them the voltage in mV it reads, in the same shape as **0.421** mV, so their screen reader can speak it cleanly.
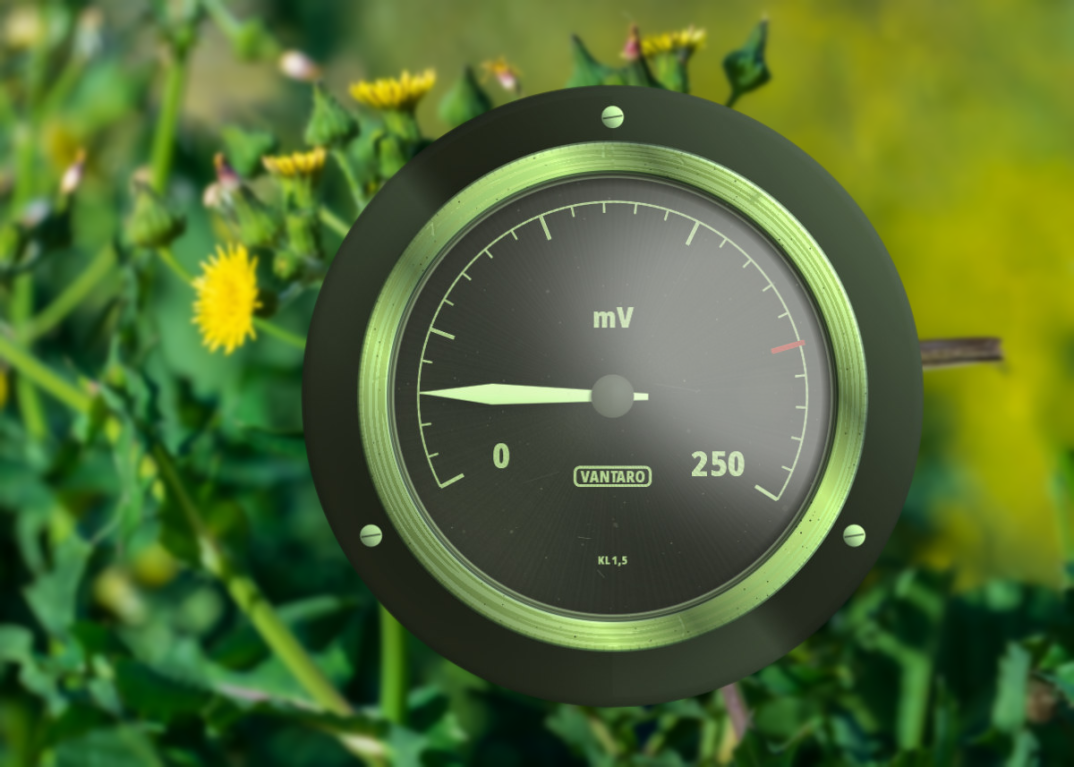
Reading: **30** mV
